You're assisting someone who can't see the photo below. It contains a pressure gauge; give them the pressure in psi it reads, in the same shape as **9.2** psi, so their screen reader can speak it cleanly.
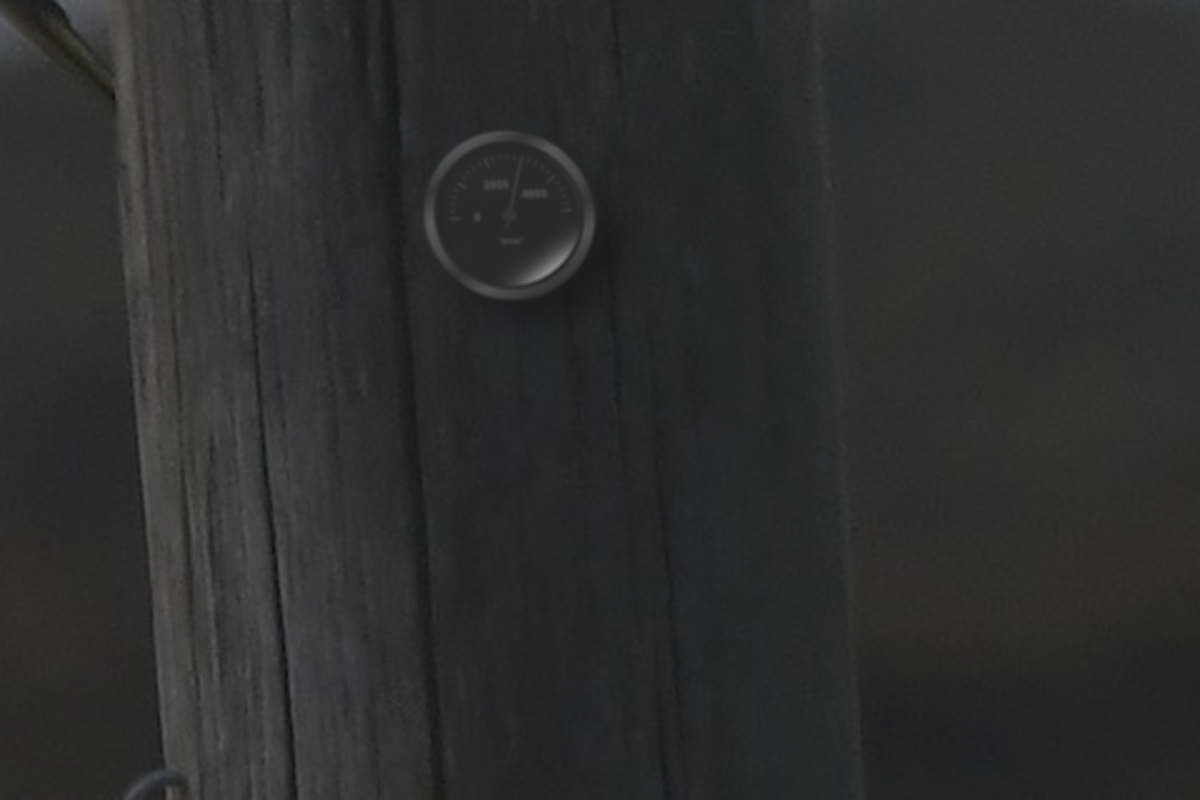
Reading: **3000** psi
